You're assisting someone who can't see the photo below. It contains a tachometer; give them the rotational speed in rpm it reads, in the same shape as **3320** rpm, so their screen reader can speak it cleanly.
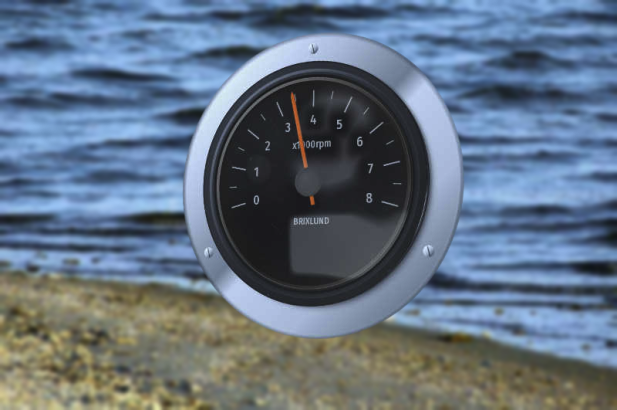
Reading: **3500** rpm
